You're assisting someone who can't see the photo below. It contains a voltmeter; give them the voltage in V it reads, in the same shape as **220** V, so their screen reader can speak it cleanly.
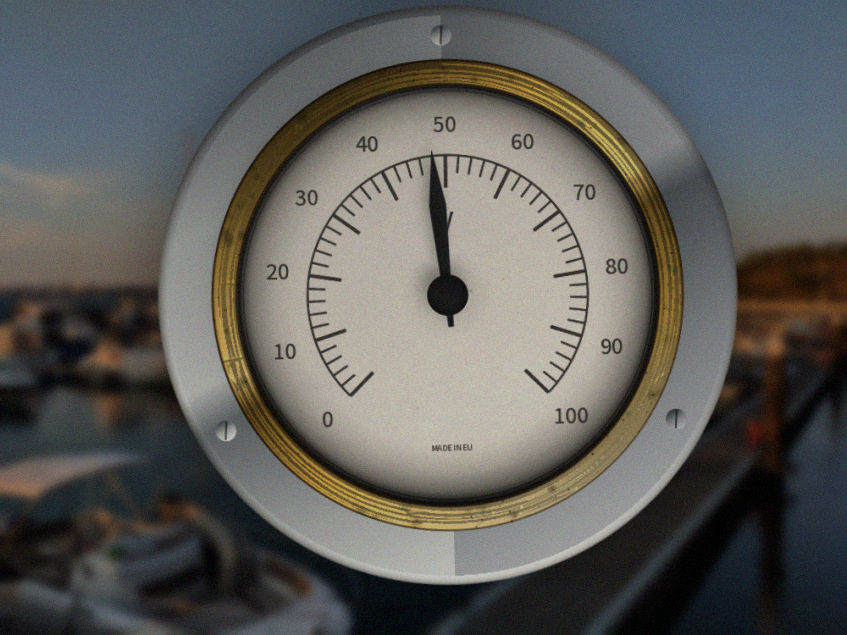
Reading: **48** V
